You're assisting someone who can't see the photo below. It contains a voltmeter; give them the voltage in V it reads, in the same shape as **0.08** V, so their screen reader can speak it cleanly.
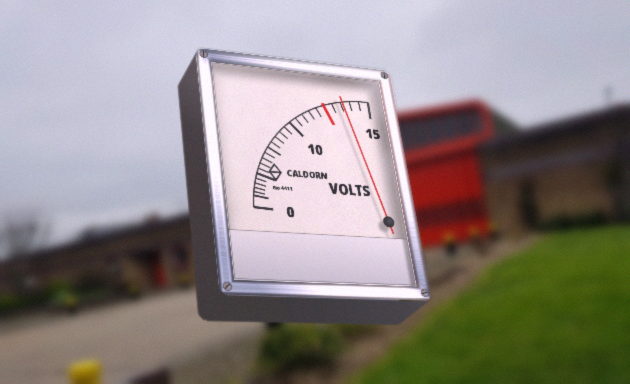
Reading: **13.5** V
